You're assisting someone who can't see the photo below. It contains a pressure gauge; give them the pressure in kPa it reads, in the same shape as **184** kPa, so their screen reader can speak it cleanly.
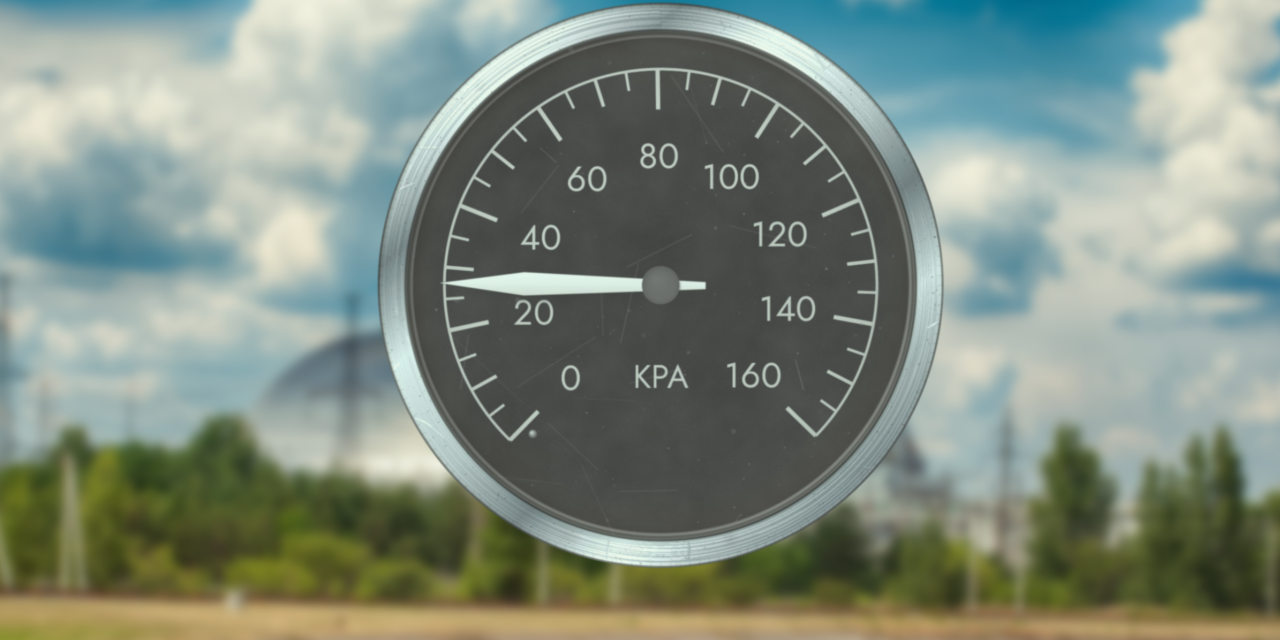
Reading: **27.5** kPa
